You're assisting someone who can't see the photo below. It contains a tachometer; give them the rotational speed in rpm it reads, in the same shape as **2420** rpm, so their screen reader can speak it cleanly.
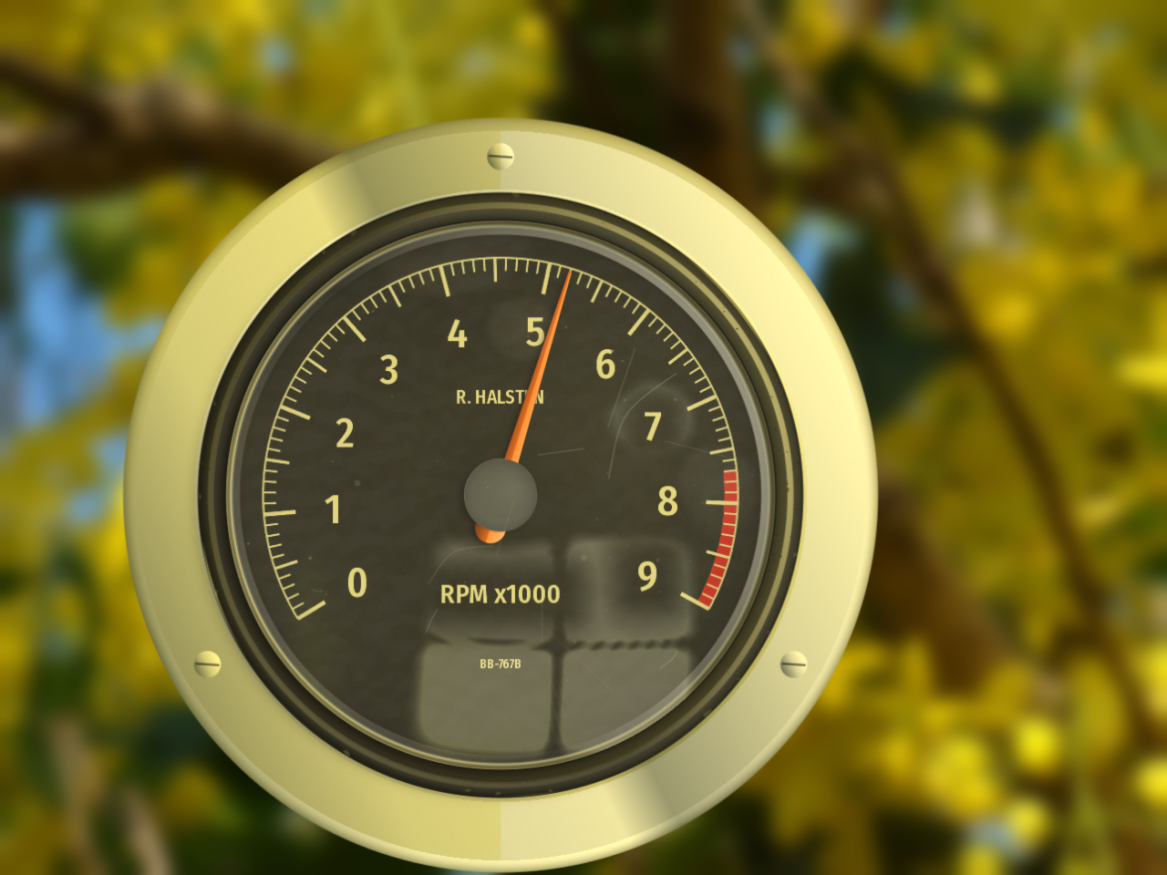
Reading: **5200** rpm
